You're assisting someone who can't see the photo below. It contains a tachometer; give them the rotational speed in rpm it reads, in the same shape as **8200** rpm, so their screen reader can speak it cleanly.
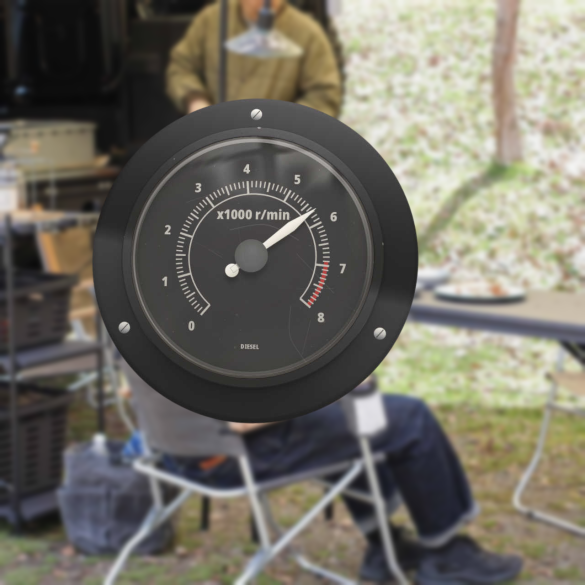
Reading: **5700** rpm
